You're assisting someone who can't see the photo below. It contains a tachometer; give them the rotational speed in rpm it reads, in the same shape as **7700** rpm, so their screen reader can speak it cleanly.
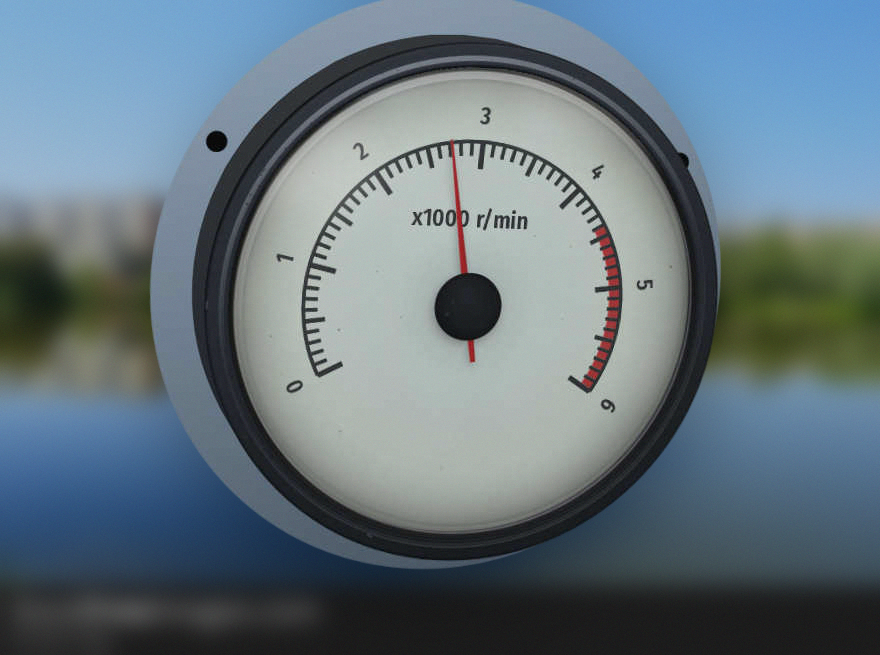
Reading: **2700** rpm
